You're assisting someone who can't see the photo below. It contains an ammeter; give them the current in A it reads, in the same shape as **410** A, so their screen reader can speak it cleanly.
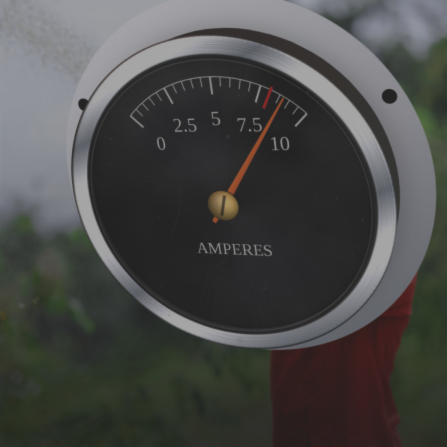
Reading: **8.75** A
